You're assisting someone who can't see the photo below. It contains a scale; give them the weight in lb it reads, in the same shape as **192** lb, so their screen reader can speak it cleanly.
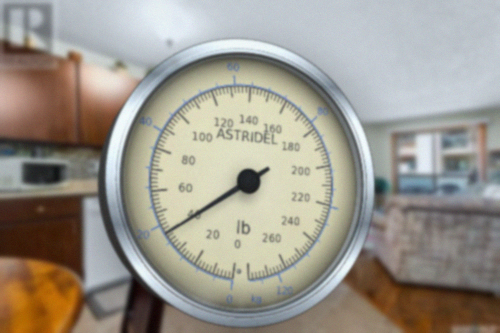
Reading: **40** lb
